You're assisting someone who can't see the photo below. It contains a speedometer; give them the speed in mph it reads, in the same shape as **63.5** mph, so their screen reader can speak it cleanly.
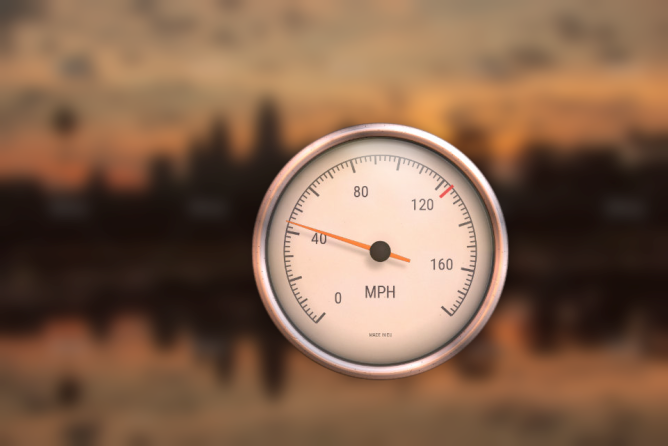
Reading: **44** mph
